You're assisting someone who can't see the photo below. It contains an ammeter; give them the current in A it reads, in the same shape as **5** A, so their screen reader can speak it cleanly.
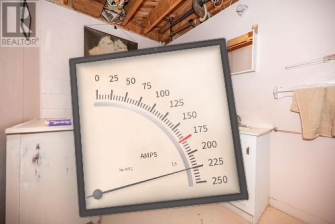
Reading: **225** A
